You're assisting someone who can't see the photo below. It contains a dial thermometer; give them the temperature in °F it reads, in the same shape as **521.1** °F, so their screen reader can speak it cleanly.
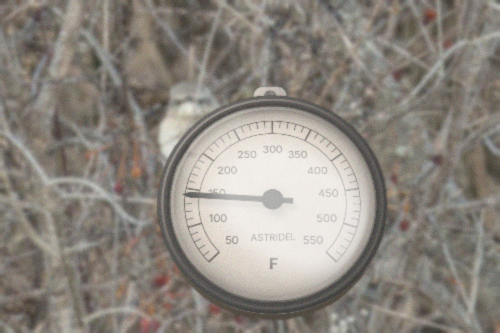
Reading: **140** °F
